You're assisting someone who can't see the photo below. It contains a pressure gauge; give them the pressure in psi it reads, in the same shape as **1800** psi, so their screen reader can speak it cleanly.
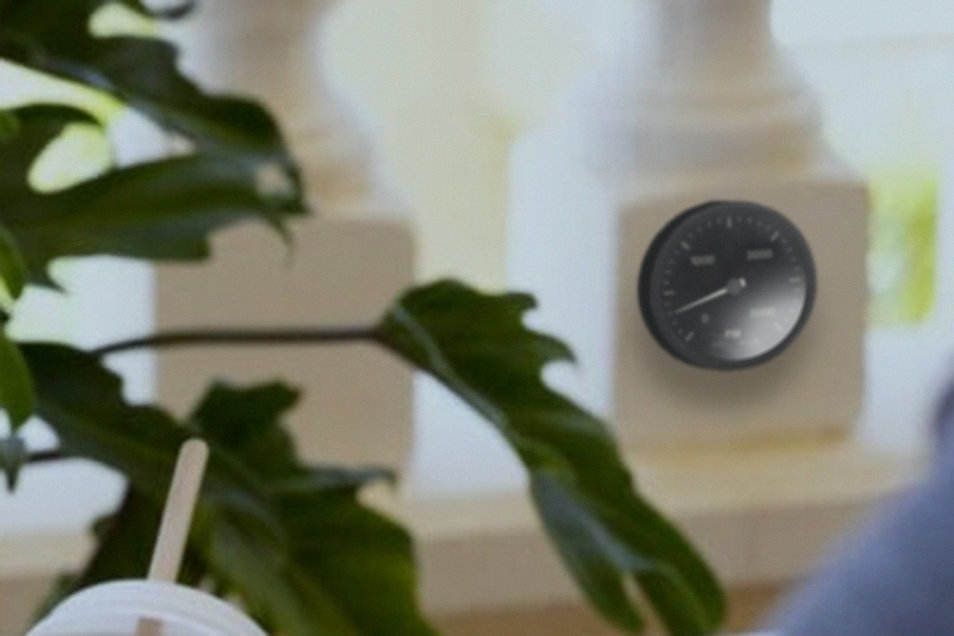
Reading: **300** psi
